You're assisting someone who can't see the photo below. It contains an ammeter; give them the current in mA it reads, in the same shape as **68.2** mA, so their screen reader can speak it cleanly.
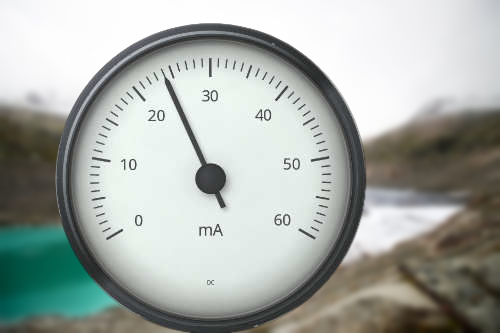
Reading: **24** mA
